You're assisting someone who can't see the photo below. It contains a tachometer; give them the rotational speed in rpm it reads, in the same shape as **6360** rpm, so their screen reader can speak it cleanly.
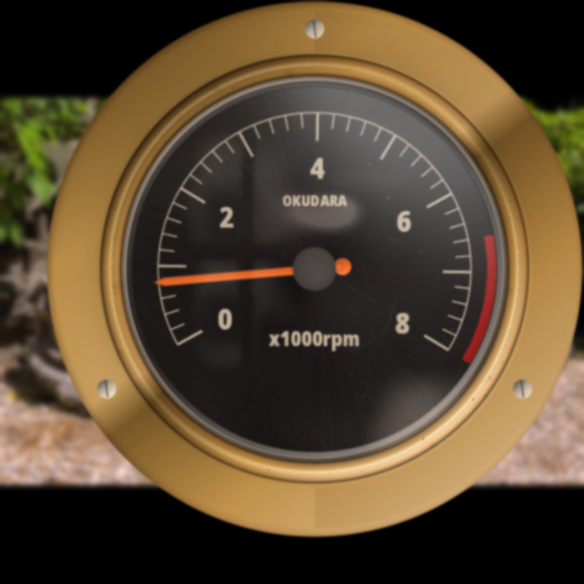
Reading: **800** rpm
